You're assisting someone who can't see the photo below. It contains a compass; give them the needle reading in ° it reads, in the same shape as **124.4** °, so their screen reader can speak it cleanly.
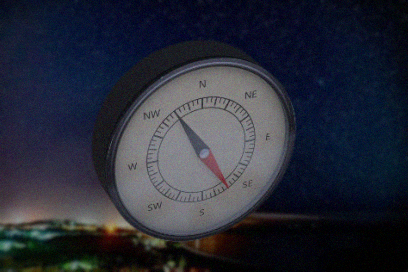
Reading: **150** °
